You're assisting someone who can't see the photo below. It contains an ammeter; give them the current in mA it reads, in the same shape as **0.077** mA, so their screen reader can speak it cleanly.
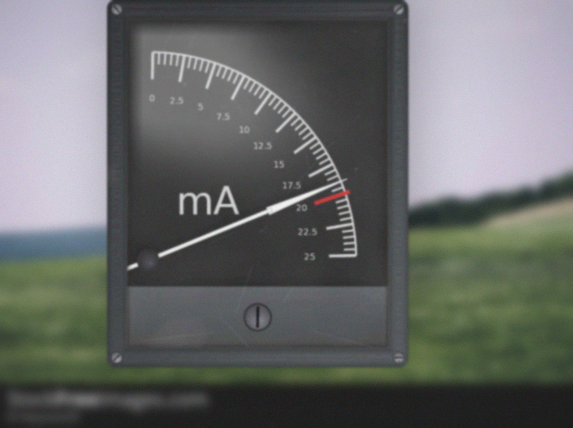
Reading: **19** mA
